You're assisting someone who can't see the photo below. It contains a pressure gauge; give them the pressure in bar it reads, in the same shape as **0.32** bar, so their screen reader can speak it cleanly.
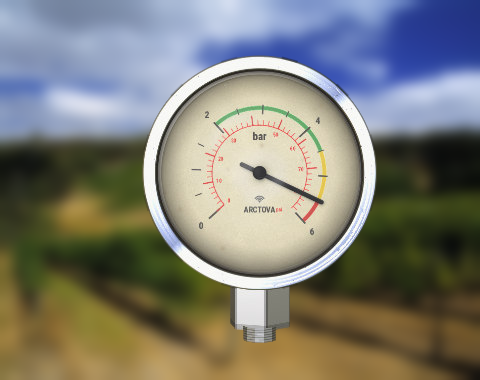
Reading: **5.5** bar
